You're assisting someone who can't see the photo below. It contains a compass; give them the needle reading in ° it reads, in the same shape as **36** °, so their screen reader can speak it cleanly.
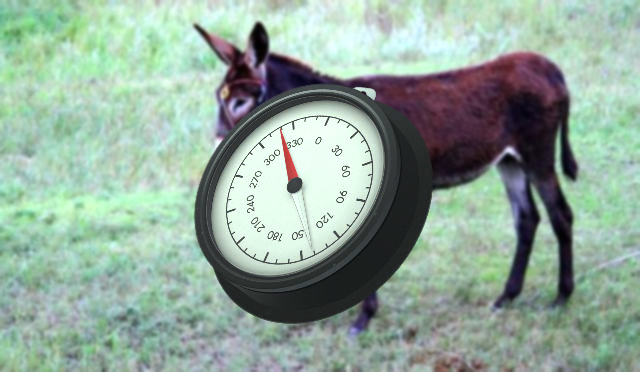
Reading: **320** °
